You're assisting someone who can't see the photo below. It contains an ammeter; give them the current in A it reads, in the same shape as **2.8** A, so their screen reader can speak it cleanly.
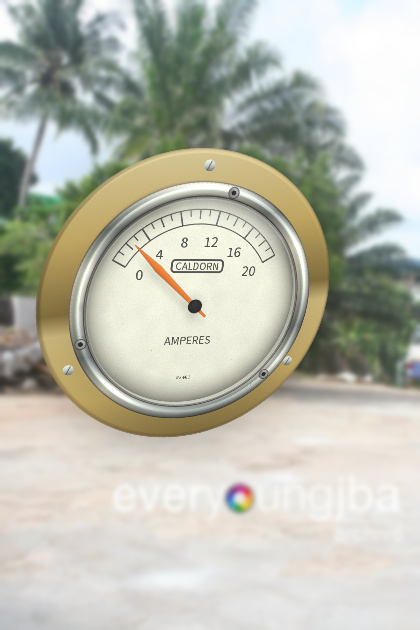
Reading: **2.5** A
